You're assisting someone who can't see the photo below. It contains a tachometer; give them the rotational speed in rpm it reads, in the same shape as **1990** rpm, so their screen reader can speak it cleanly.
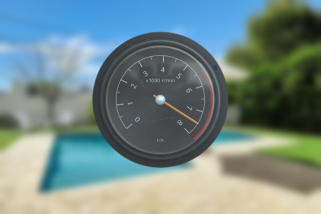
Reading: **7500** rpm
